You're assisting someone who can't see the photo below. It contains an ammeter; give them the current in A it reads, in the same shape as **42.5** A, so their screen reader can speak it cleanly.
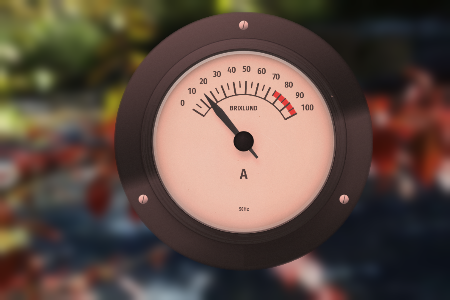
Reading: **15** A
